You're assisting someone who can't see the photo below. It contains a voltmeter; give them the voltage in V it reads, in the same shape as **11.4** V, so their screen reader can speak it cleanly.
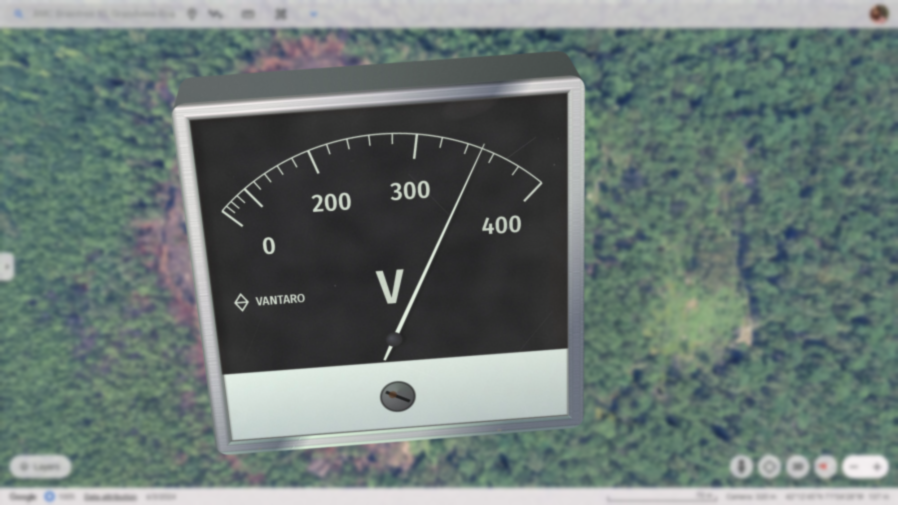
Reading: **350** V
